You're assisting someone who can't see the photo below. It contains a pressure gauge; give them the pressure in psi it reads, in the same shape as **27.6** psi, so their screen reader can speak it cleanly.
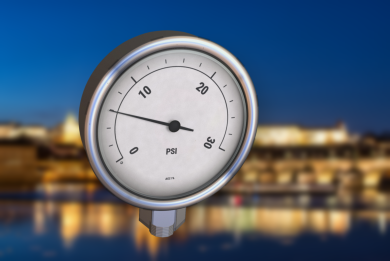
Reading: **6** psi
